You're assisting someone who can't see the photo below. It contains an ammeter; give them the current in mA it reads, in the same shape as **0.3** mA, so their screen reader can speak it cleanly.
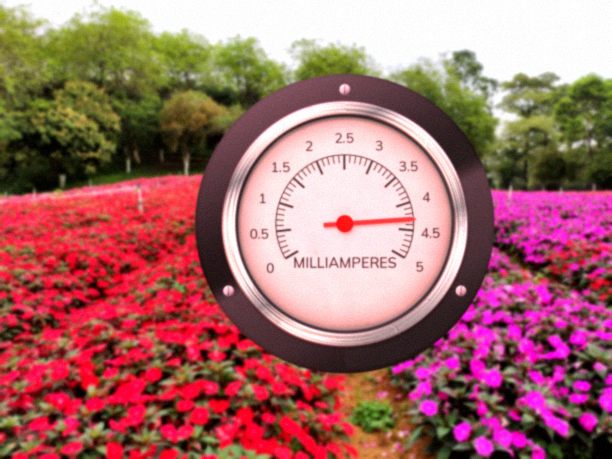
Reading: **4.3** mA
